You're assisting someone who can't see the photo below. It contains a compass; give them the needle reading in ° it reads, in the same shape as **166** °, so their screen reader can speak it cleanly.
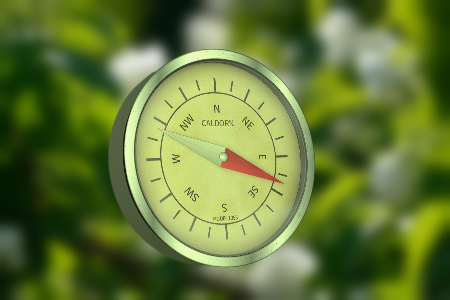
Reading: **112.5** °
